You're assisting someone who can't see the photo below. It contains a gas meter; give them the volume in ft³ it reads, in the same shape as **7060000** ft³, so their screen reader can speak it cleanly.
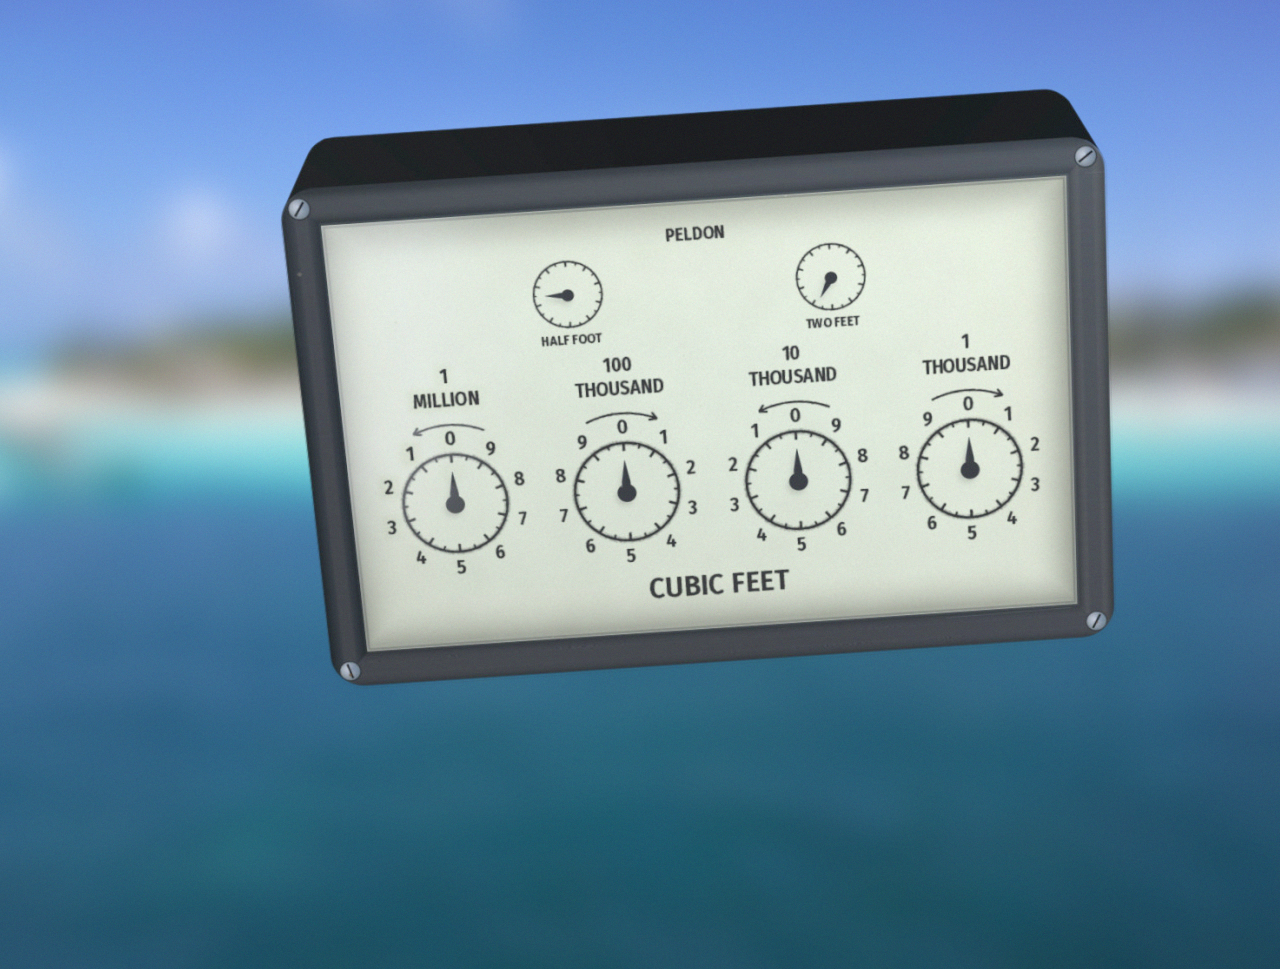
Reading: **0** ft³
